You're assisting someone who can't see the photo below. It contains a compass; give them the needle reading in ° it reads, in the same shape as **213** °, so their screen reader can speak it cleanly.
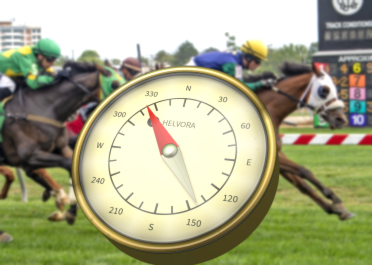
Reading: **322.5** °
